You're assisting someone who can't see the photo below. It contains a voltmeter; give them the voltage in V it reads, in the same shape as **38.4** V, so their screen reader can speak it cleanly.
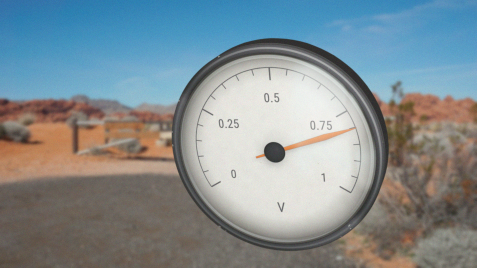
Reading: **0.8** V
